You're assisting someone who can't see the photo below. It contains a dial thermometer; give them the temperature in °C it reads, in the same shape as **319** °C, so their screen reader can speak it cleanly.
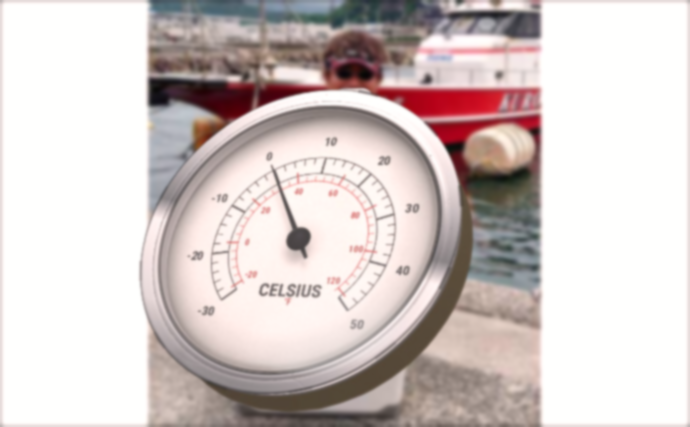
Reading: **0** °C
